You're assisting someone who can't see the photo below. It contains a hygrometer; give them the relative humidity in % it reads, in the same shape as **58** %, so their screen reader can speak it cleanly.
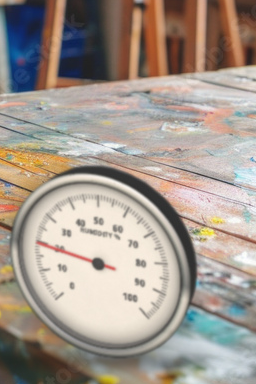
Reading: **20** %
